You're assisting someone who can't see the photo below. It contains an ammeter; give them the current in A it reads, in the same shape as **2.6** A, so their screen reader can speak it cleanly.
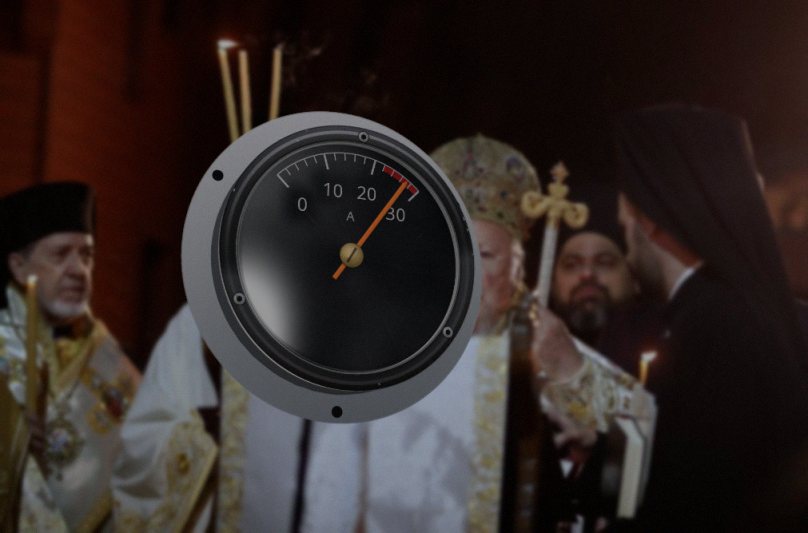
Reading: **27** A
